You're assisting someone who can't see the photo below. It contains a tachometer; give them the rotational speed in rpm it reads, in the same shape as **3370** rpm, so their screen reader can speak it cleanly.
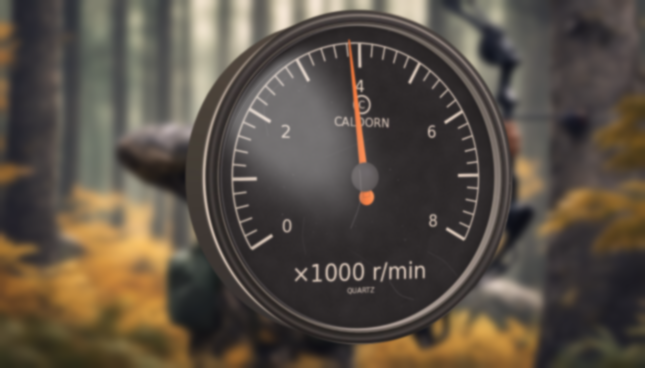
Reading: **3800** rpm
